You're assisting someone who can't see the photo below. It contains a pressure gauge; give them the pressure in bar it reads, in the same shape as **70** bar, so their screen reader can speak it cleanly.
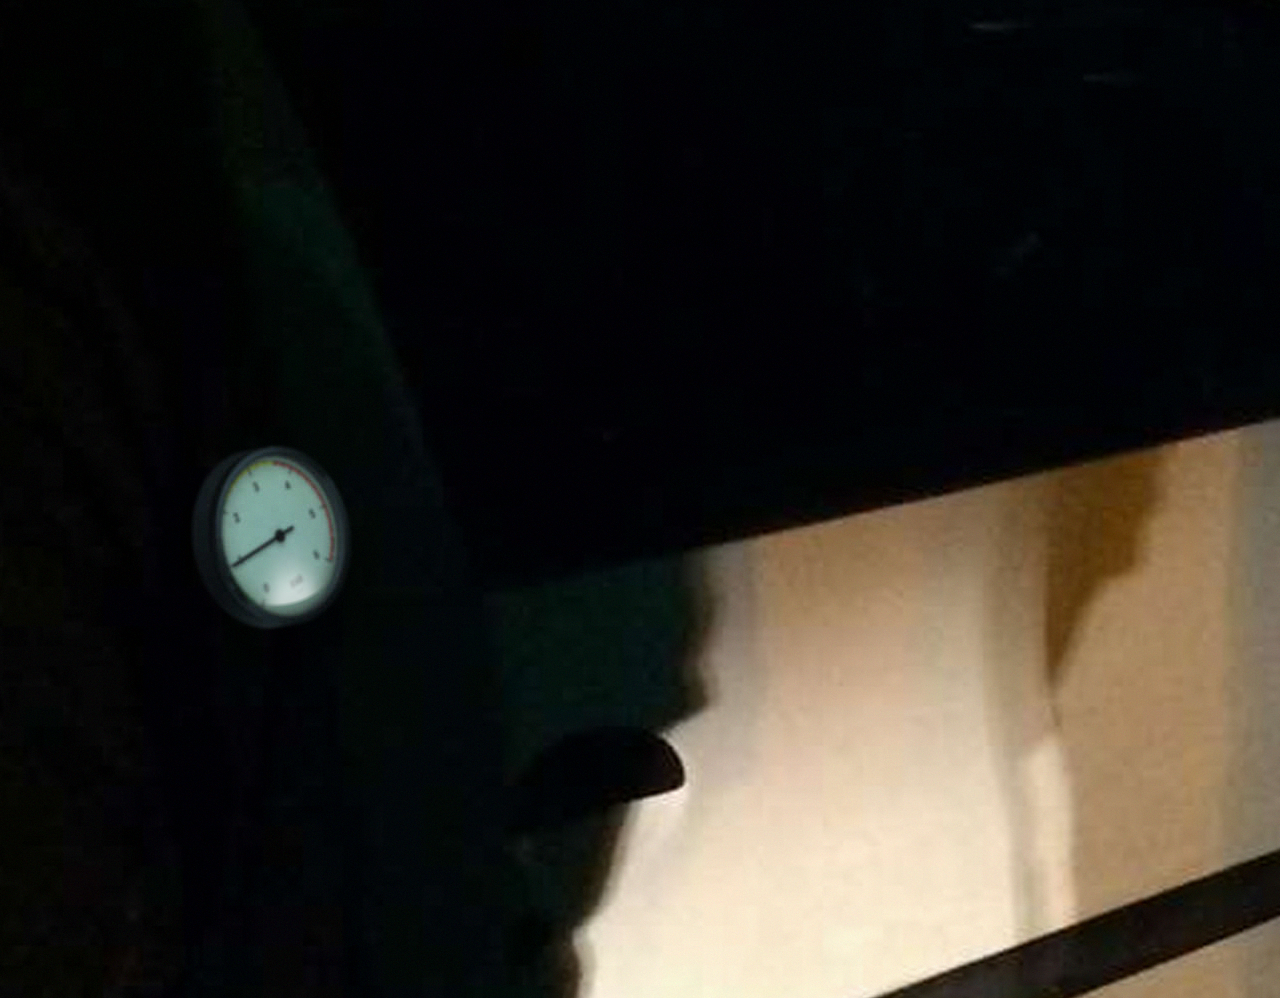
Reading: **1** bar
